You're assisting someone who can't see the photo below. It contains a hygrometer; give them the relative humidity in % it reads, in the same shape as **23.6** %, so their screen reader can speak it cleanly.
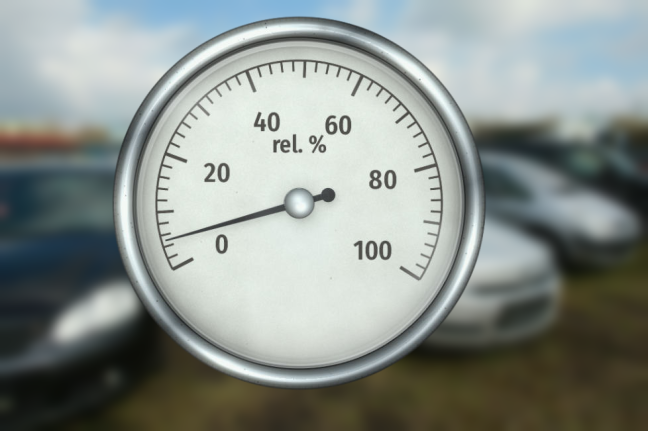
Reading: **5** %
